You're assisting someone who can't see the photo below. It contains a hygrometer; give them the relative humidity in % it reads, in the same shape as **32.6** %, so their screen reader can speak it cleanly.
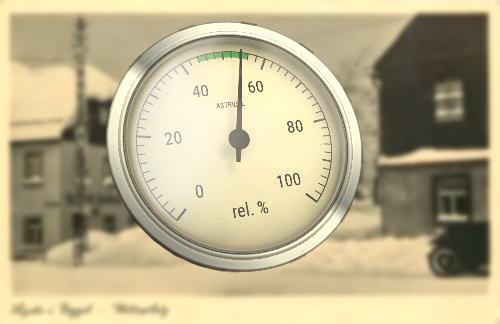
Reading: **54** %
